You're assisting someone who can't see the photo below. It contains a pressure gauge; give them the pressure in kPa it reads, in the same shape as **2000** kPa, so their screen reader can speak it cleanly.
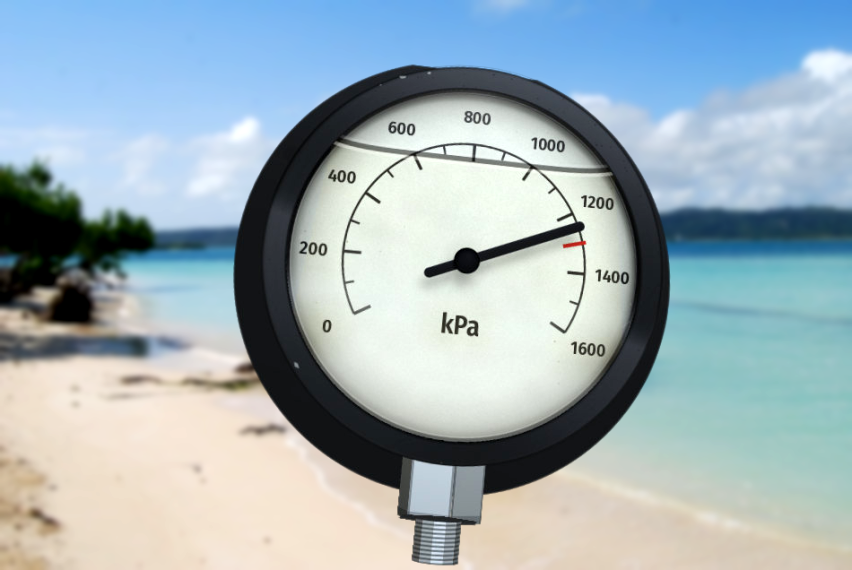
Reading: **1250** kPa
